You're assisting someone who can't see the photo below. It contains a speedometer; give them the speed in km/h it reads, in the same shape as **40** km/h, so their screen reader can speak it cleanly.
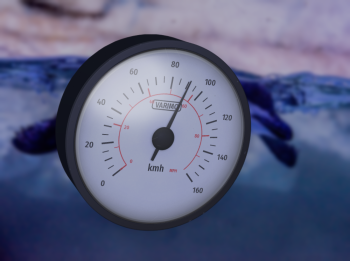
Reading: **90** km/h
